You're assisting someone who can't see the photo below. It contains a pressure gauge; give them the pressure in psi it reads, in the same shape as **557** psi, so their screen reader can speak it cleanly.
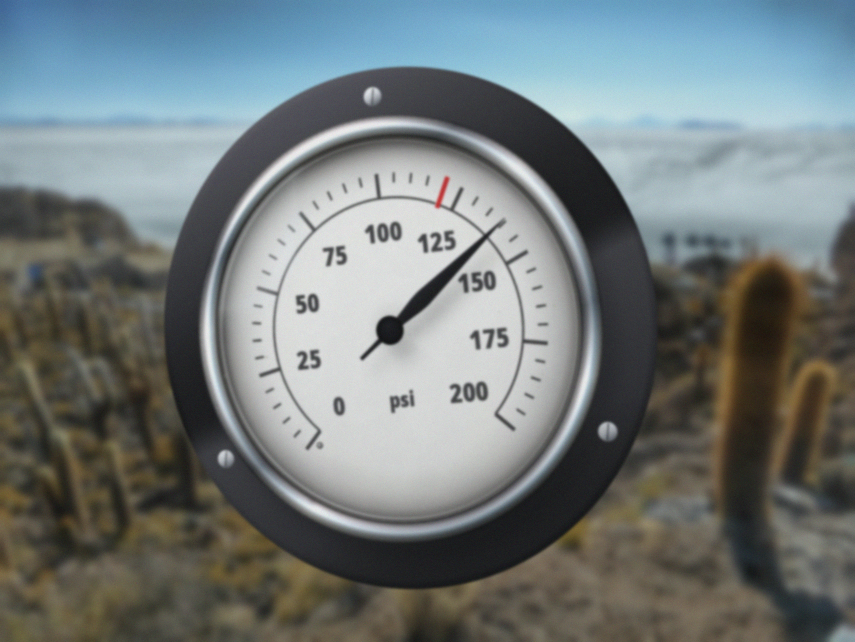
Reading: **140** psi
